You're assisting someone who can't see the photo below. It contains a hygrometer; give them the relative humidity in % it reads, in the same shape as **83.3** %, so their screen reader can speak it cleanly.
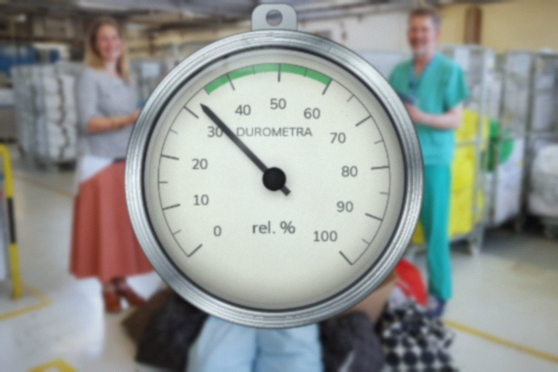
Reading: **32.5** %
